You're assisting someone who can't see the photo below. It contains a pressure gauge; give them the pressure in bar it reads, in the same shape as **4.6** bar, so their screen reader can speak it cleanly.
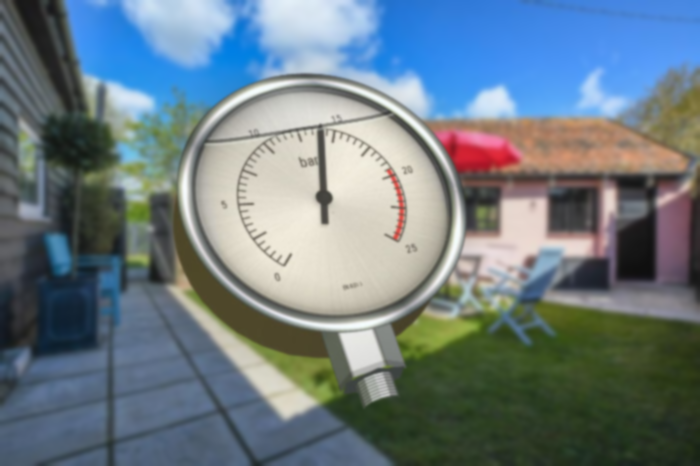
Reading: **14** bar
